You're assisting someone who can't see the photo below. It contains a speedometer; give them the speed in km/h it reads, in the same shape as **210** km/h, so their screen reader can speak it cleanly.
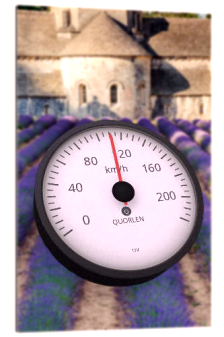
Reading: **110** km/h
